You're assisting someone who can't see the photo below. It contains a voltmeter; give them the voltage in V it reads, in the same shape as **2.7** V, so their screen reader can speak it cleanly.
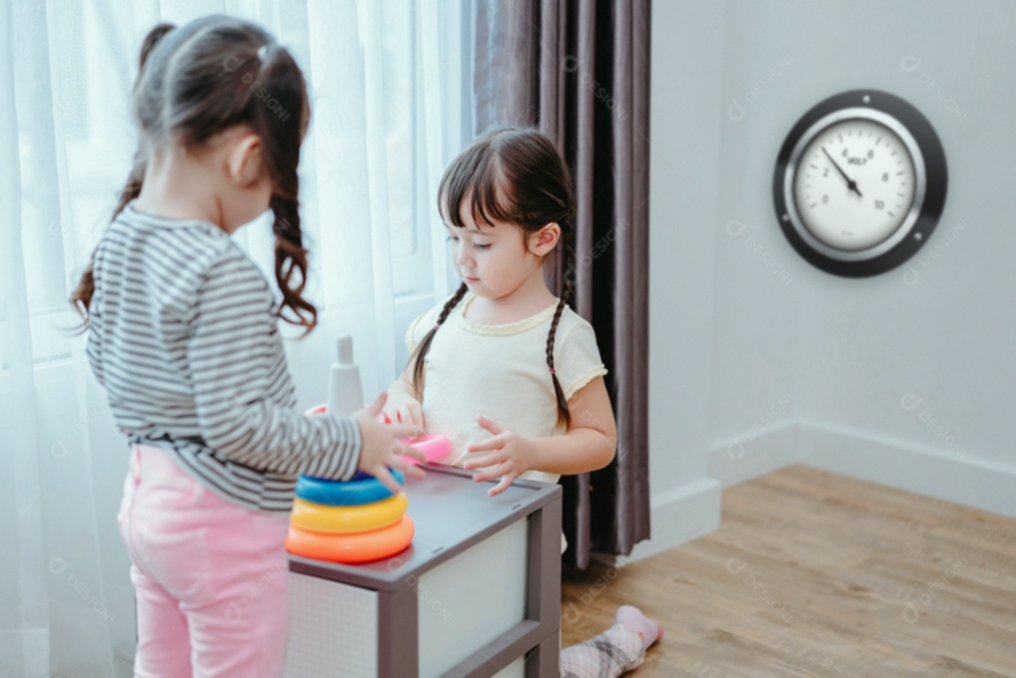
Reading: **3** V
